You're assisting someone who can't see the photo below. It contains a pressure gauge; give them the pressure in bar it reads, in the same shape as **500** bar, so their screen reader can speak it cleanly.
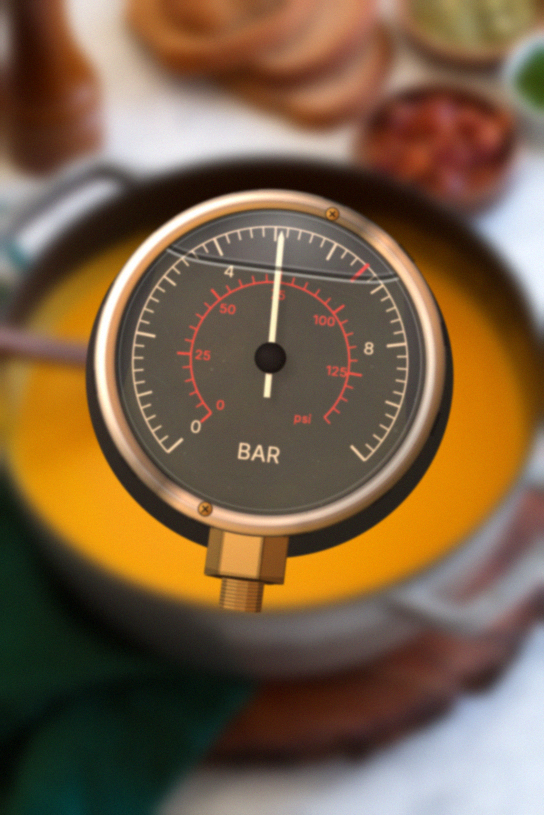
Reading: **5.1** bar
